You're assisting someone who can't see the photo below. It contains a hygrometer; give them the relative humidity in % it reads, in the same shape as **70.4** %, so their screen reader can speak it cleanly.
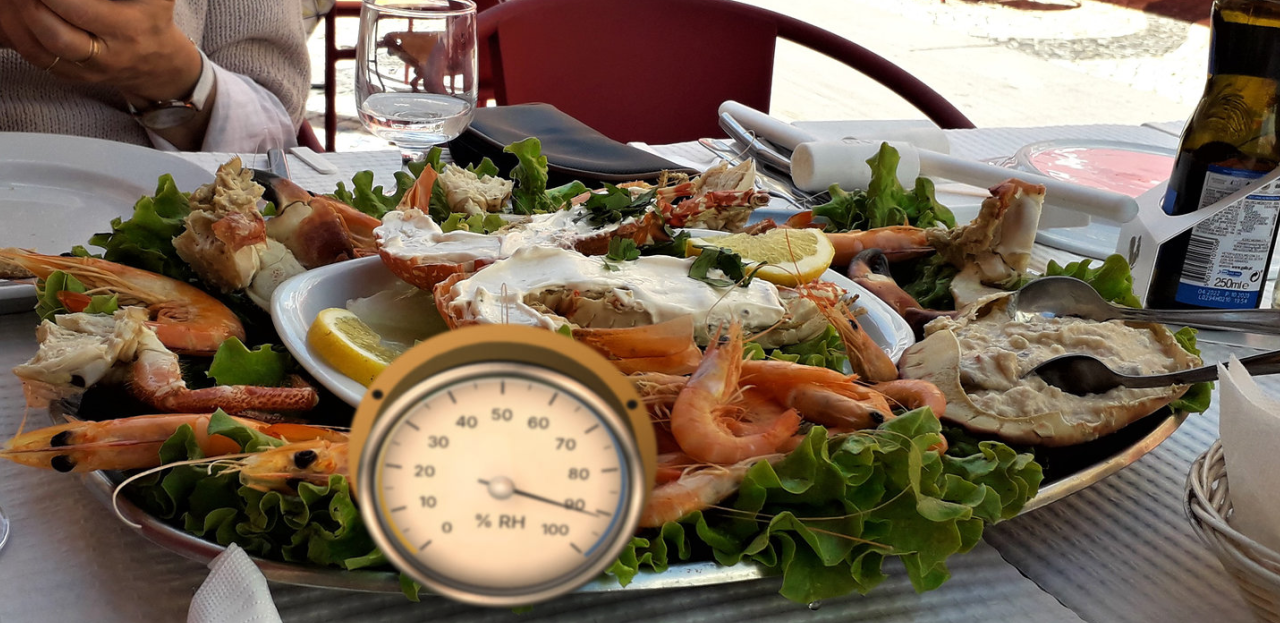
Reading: **90** %
